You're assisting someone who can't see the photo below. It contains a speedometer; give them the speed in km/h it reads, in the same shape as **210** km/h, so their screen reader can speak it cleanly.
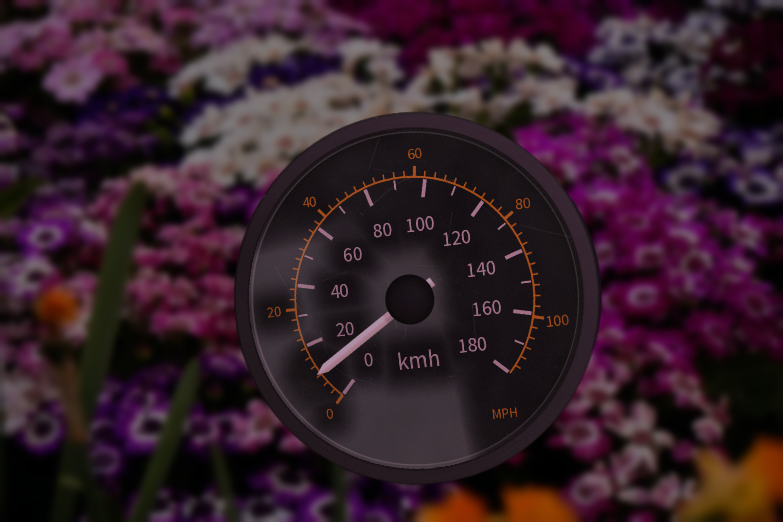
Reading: **10** km/h
